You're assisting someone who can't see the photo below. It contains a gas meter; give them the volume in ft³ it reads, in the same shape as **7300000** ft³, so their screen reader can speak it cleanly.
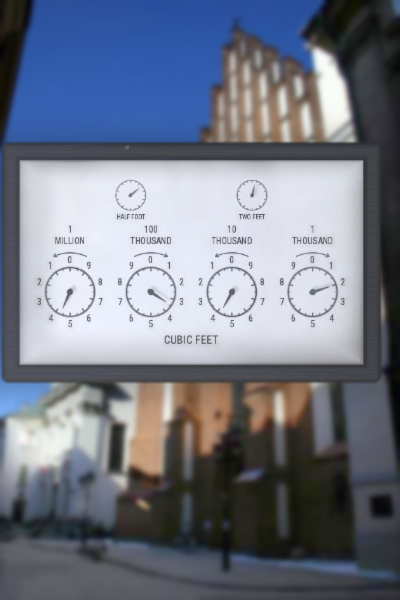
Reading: **434200** ft³
